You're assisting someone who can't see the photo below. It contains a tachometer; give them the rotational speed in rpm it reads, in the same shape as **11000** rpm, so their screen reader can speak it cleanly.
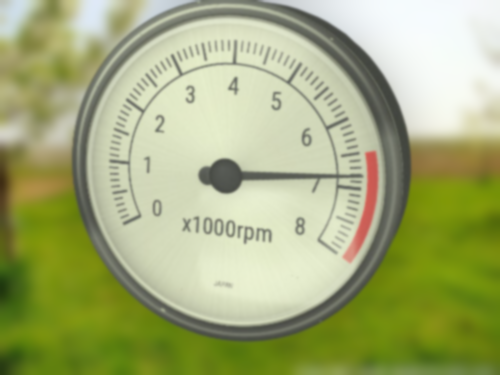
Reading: **6800** rpm
